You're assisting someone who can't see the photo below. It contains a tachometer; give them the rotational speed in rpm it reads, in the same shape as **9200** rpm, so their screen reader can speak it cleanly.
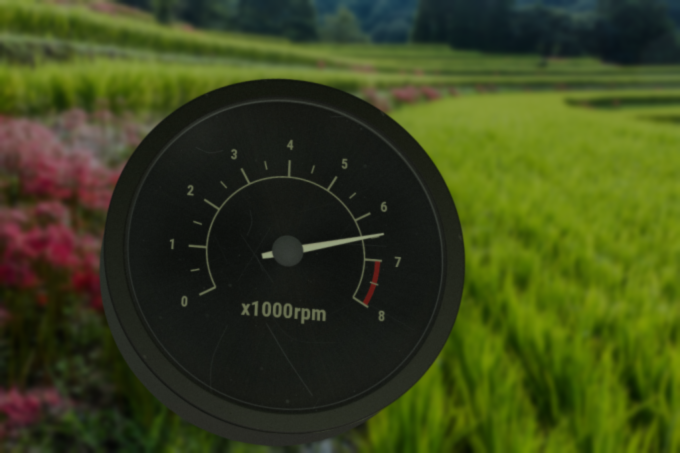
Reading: **6500** rpm
